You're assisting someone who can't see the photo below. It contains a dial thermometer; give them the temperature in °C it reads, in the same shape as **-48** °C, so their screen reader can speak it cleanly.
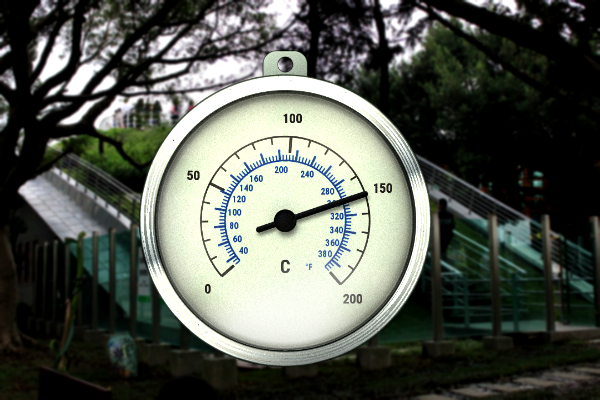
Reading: **150** °C
